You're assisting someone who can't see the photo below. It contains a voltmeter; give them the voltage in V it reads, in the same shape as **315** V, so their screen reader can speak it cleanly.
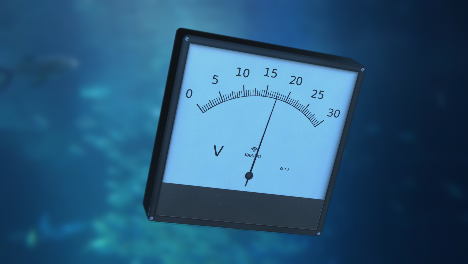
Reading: **17.5** V
